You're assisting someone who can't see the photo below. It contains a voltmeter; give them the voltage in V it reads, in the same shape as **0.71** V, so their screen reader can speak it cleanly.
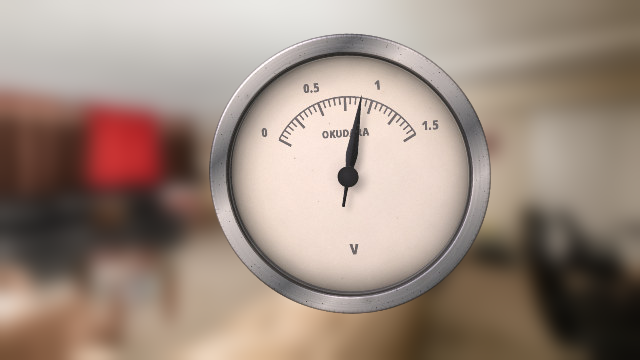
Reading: **0.9** V
